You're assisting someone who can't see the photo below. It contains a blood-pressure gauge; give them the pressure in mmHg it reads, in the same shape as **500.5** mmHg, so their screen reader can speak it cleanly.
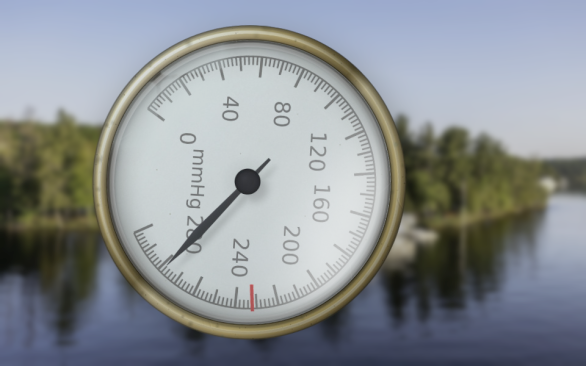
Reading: **278** mmHg
